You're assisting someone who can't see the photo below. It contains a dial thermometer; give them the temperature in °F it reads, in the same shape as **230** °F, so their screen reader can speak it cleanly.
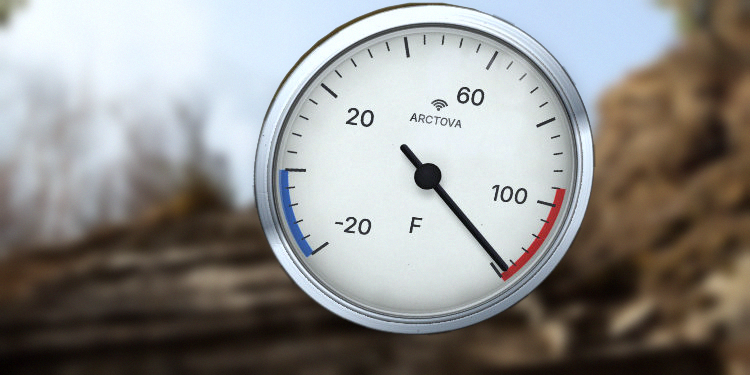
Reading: **118** °F
